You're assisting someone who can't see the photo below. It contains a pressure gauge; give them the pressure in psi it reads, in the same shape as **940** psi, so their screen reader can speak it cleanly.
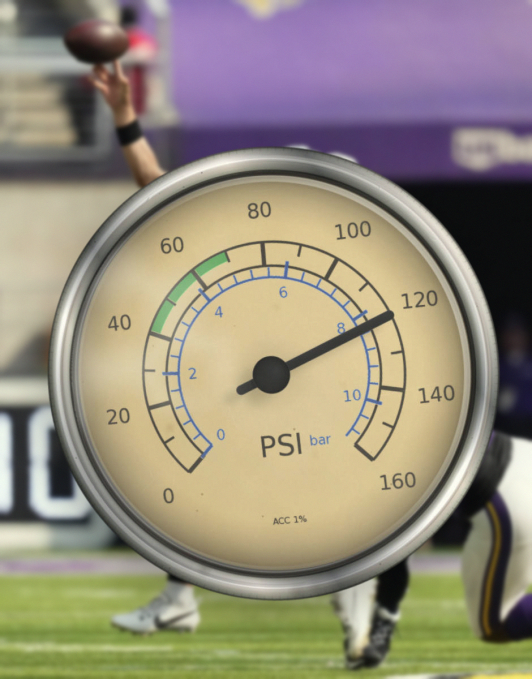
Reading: **120** psi
